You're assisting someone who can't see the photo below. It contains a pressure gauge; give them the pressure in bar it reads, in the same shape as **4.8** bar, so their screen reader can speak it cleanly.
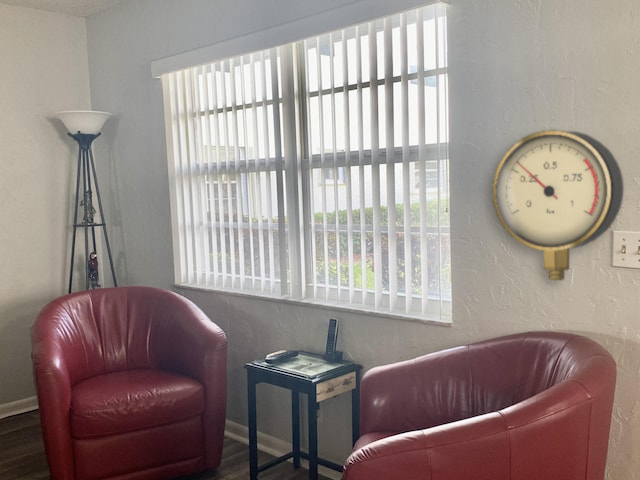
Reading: **0.3** bar
